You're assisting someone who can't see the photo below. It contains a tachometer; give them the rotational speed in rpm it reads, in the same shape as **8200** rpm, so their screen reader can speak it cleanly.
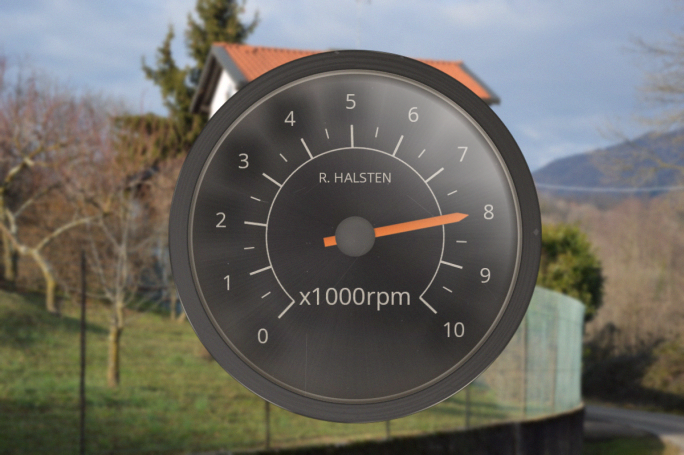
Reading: **8000** rpm
